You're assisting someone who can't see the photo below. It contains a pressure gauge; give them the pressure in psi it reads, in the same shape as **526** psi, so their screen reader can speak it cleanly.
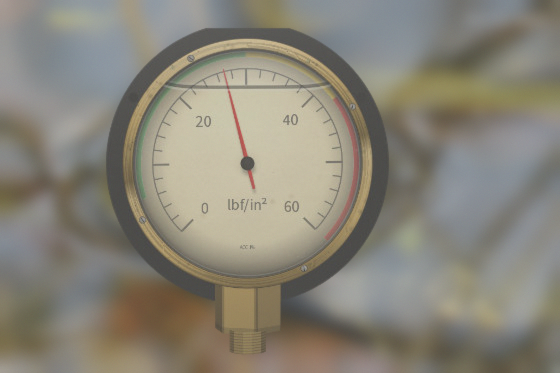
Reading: **27** psi
